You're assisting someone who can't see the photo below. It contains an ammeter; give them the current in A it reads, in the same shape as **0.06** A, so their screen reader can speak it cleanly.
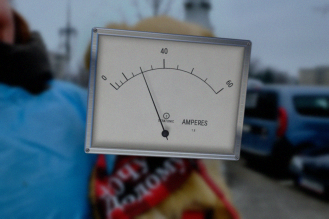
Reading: **30** A
